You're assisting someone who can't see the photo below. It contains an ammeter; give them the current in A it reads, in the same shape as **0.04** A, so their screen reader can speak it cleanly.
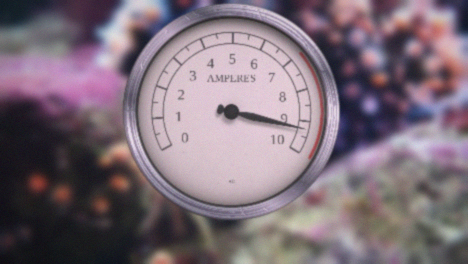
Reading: **9.25** A
